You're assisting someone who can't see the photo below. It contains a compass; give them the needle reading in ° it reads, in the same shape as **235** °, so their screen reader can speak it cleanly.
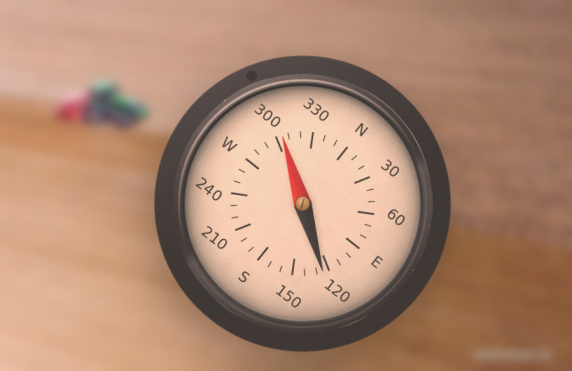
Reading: **305** °
